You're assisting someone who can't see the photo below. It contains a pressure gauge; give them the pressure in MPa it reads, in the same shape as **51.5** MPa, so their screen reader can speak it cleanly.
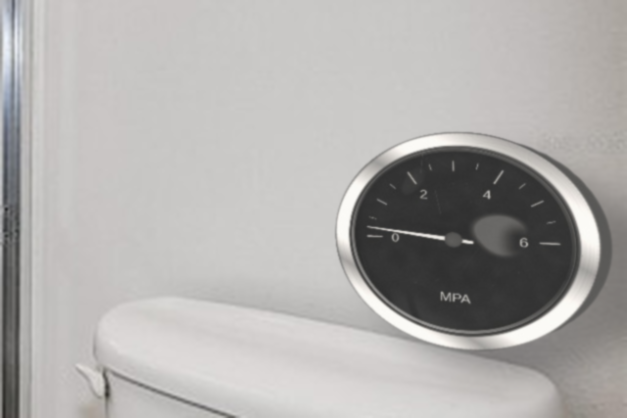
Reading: **0.25** MPa
